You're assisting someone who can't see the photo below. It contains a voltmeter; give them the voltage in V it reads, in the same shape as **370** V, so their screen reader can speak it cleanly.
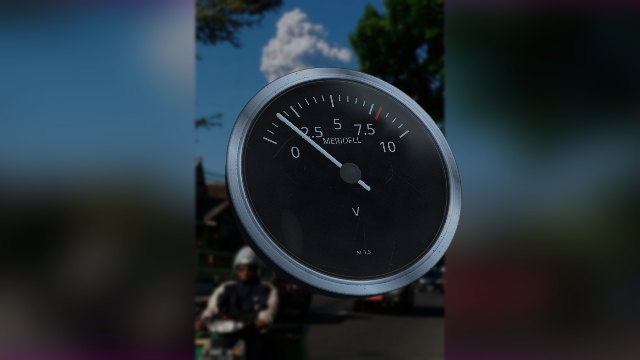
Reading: **1.5** V
